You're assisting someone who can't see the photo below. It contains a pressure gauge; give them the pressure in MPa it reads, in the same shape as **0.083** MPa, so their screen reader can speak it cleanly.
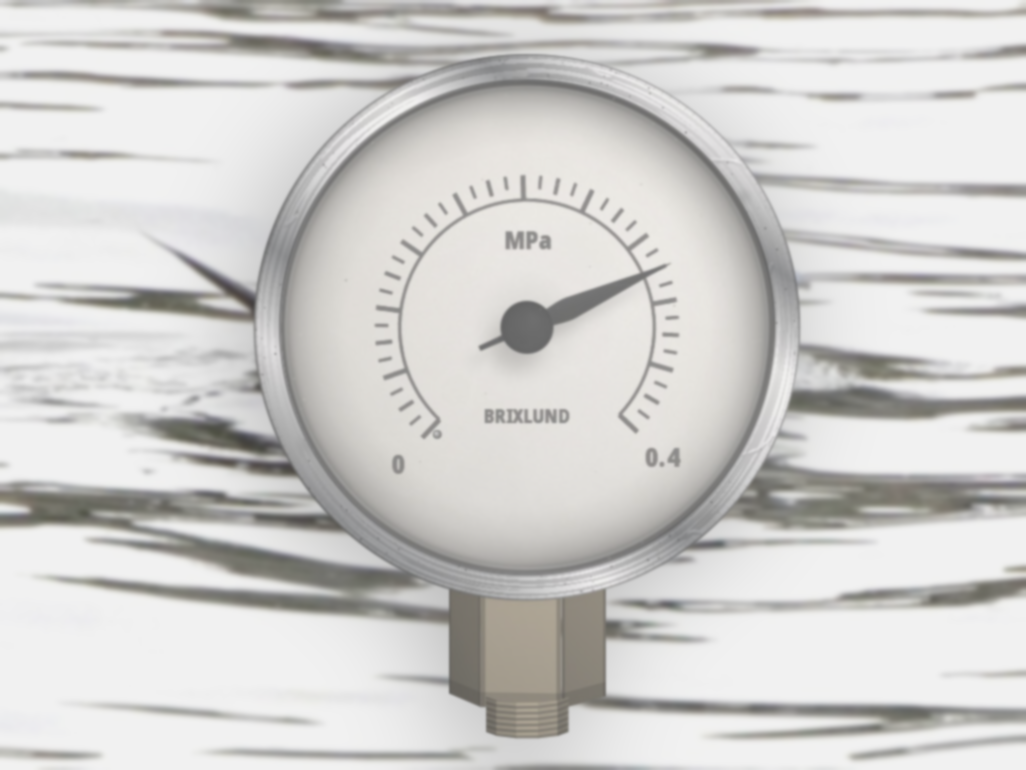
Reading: **0.3** MPa
